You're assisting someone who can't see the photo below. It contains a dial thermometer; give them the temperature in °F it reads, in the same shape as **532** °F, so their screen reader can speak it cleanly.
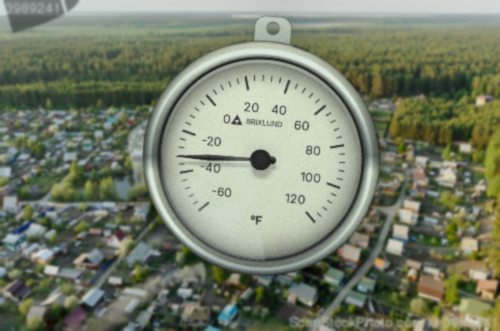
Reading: **-32** °F
